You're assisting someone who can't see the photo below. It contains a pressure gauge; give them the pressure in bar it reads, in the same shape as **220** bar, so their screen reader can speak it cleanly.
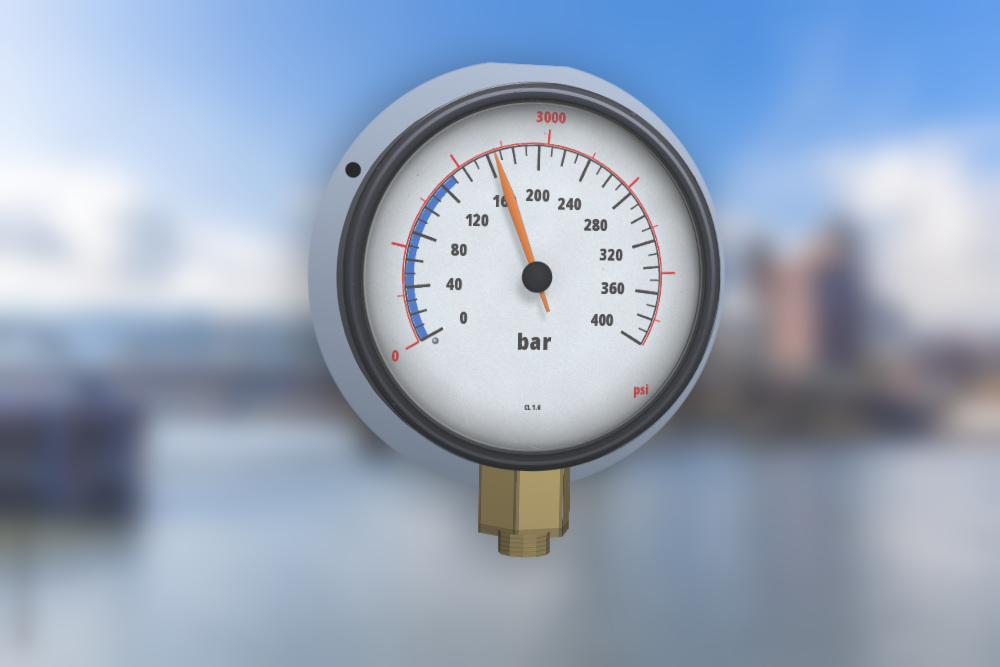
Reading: **165** bar
